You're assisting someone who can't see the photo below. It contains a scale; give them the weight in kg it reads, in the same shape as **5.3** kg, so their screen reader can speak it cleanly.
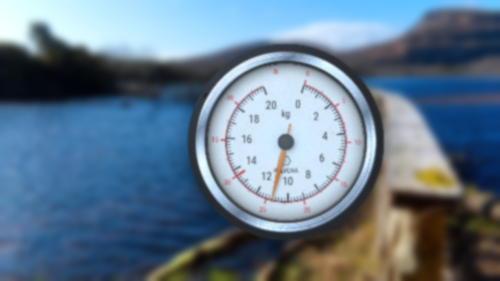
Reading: **11** kg
